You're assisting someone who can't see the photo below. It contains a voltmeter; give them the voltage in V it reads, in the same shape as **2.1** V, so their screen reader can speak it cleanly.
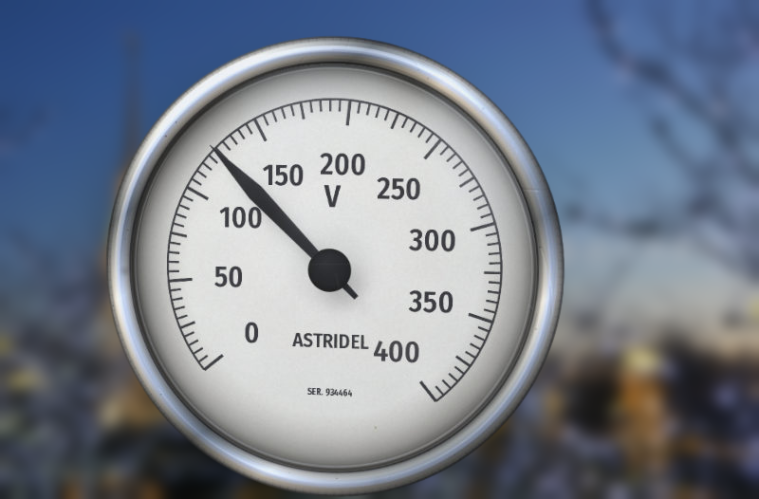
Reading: **125** V
